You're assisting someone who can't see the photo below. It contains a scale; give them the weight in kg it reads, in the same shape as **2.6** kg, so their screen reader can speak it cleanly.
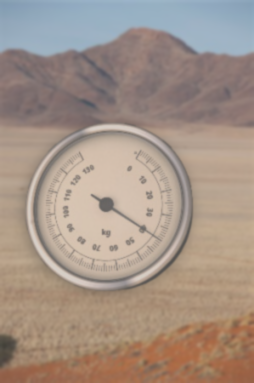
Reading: **40** kg
